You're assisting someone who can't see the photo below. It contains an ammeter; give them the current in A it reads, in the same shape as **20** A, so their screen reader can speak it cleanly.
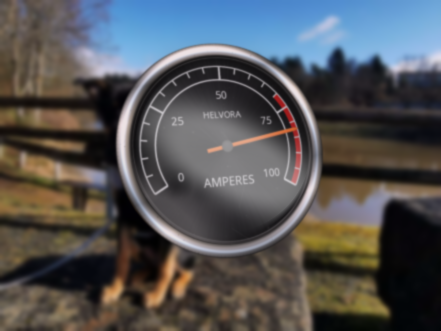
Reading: **82.5** A
